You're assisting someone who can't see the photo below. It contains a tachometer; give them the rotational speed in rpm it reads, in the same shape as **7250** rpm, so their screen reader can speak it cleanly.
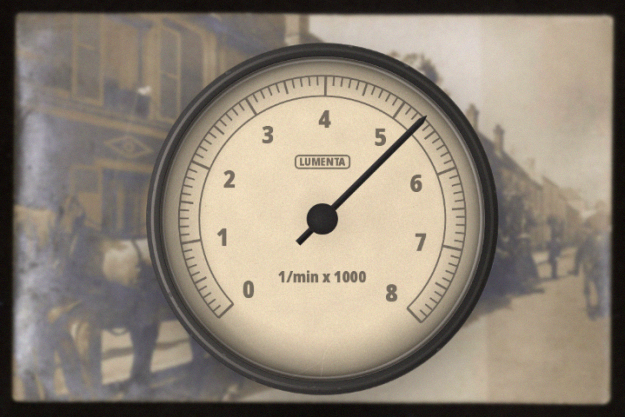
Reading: **5300** rpm
